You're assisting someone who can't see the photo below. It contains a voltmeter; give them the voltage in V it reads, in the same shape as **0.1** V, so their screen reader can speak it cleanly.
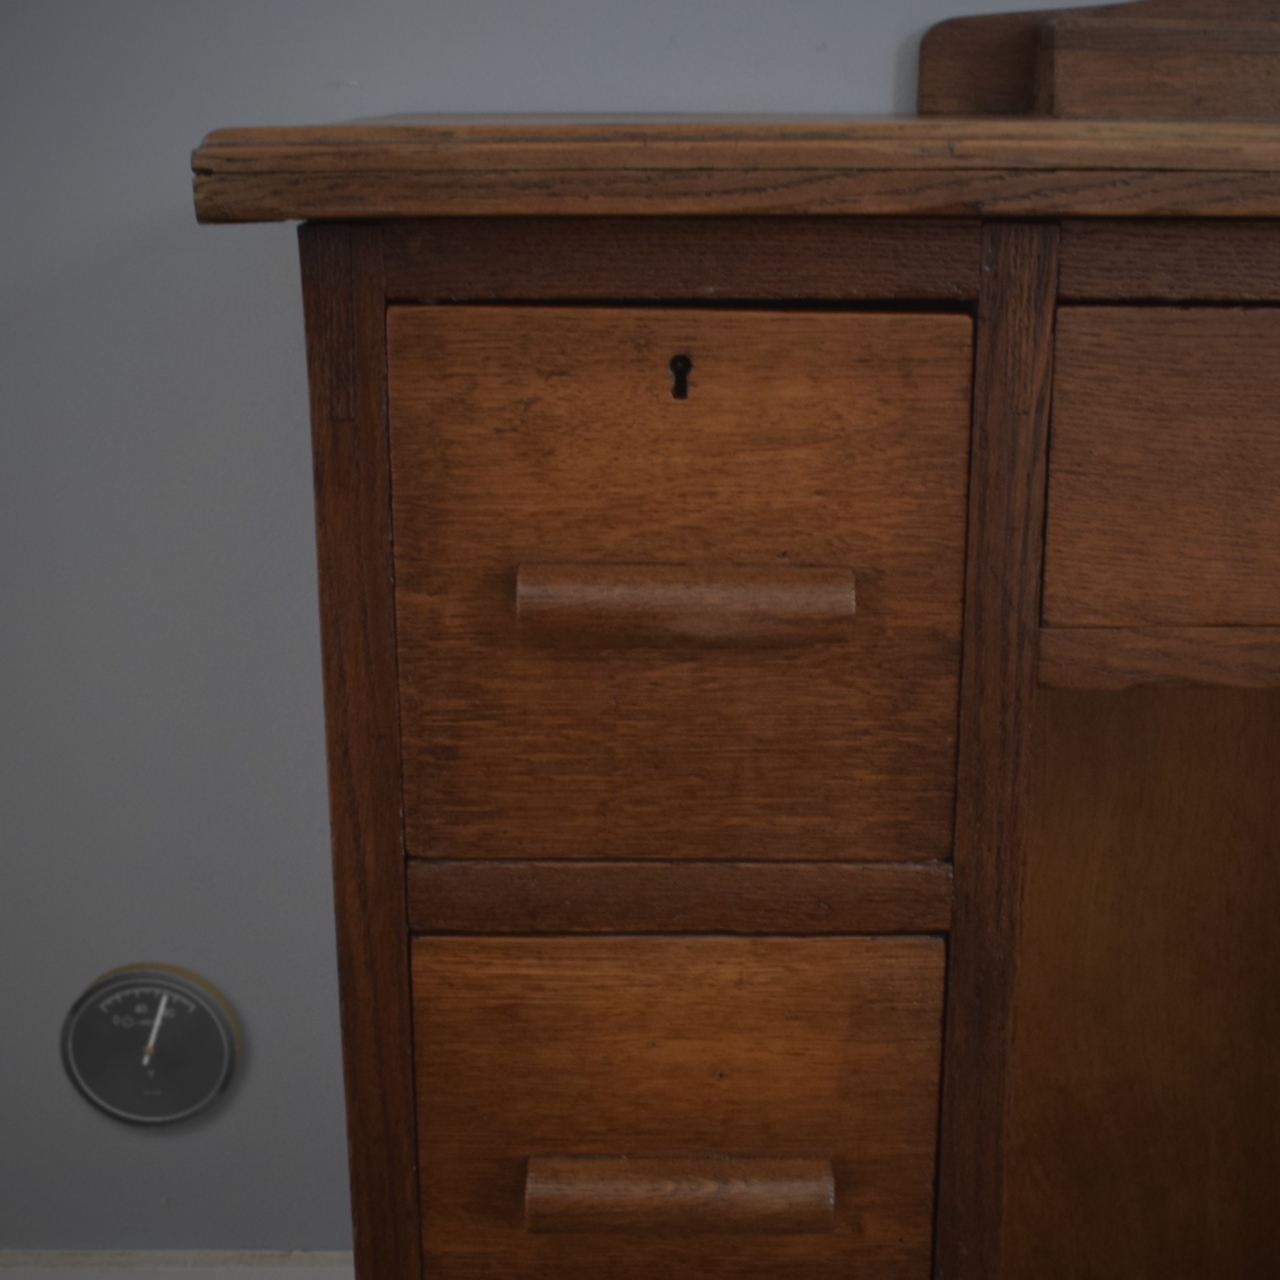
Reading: **70** V
